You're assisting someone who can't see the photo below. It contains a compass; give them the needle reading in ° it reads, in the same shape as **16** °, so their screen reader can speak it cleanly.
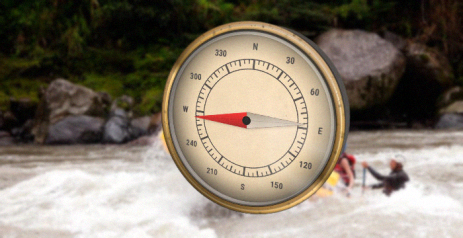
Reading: **265** °
